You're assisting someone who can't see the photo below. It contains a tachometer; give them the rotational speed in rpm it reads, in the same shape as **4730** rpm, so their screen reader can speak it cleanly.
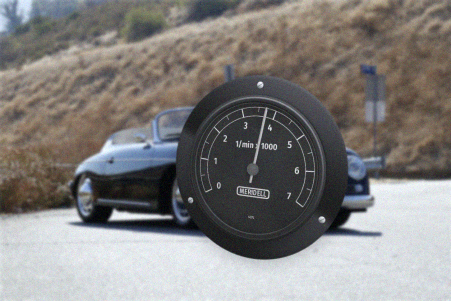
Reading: **3750** rpm
